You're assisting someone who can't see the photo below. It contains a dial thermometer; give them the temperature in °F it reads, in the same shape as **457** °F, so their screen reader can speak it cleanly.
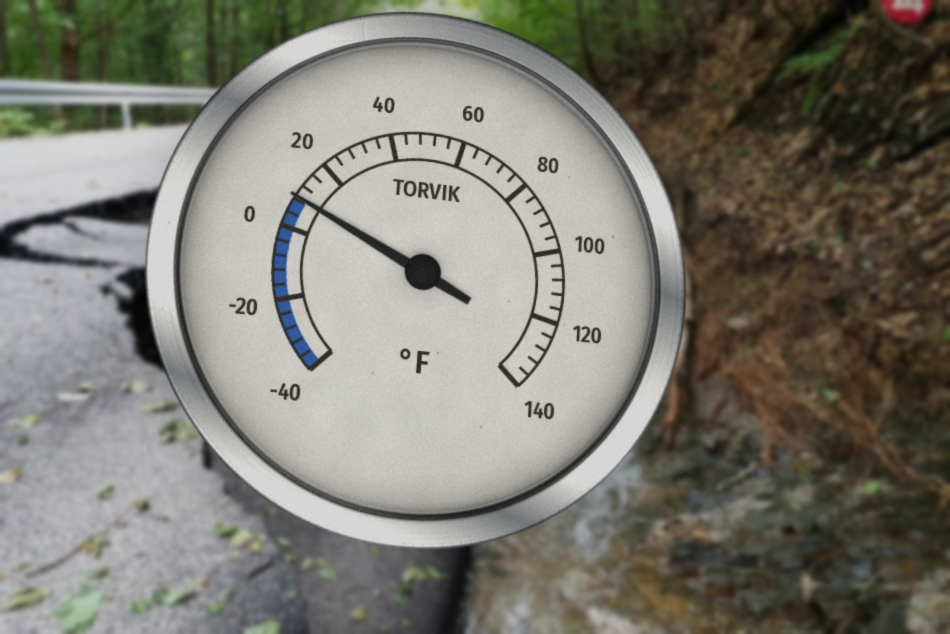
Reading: **8** °F
